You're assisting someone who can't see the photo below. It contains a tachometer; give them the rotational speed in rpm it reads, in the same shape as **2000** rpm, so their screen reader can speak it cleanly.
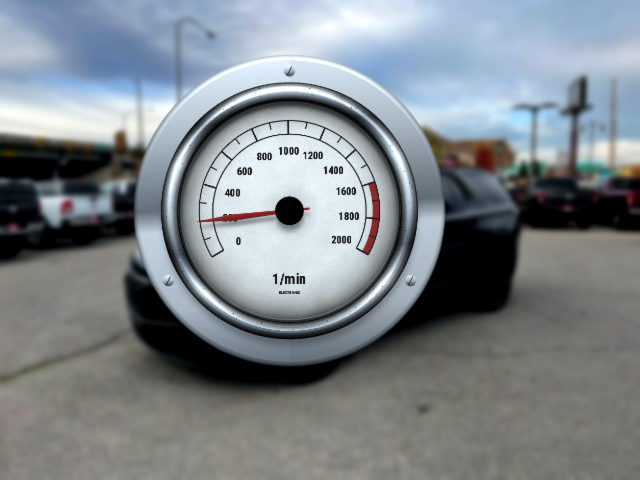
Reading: **200** rpm
